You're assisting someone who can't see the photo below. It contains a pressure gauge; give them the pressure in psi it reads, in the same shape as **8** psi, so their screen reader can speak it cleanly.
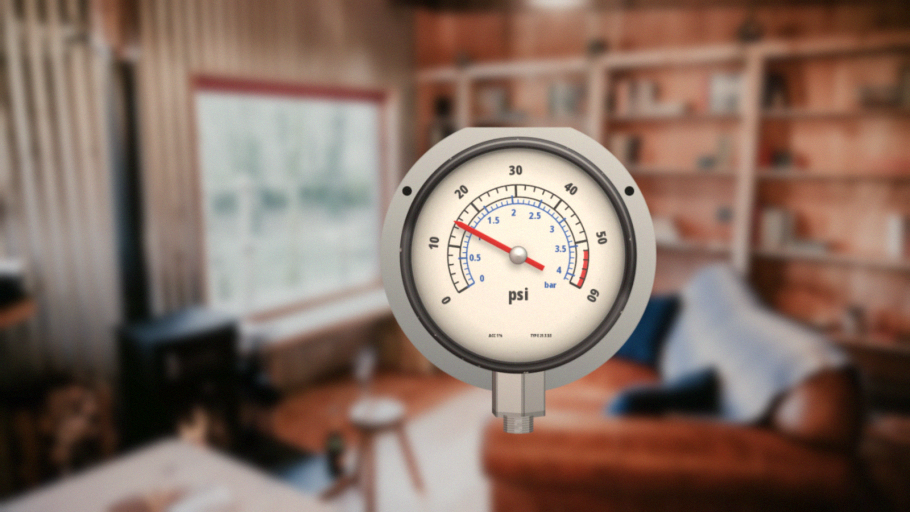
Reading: **15** psi
